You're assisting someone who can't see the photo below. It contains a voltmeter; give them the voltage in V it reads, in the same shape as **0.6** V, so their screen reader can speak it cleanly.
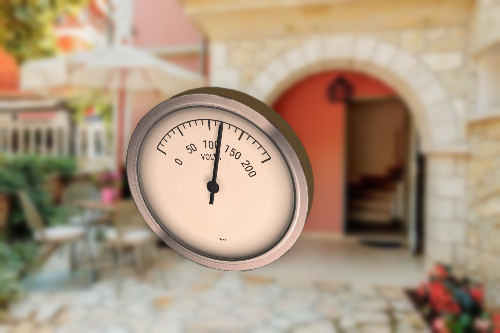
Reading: **120** V
